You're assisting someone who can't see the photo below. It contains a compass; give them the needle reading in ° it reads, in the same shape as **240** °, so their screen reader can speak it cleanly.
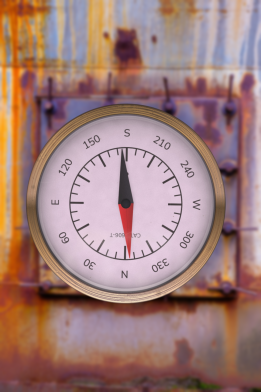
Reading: **355** °
